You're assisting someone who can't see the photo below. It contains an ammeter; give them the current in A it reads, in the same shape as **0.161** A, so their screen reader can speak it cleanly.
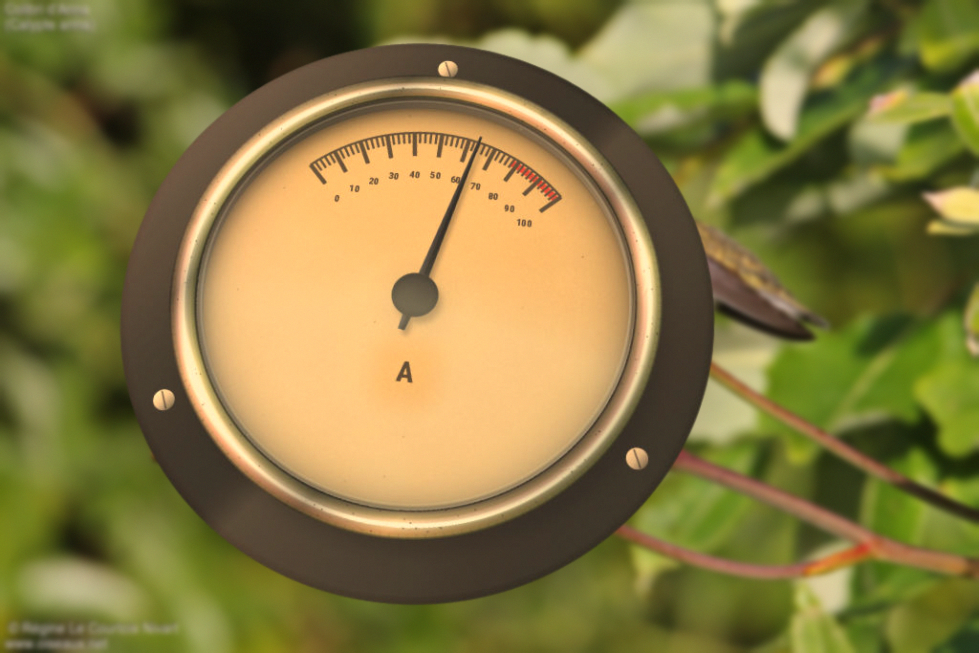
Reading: **64** A
